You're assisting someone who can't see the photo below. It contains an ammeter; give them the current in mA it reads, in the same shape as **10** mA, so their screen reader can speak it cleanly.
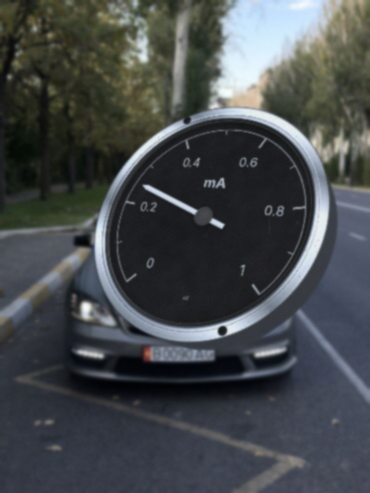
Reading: **0.25** mA
